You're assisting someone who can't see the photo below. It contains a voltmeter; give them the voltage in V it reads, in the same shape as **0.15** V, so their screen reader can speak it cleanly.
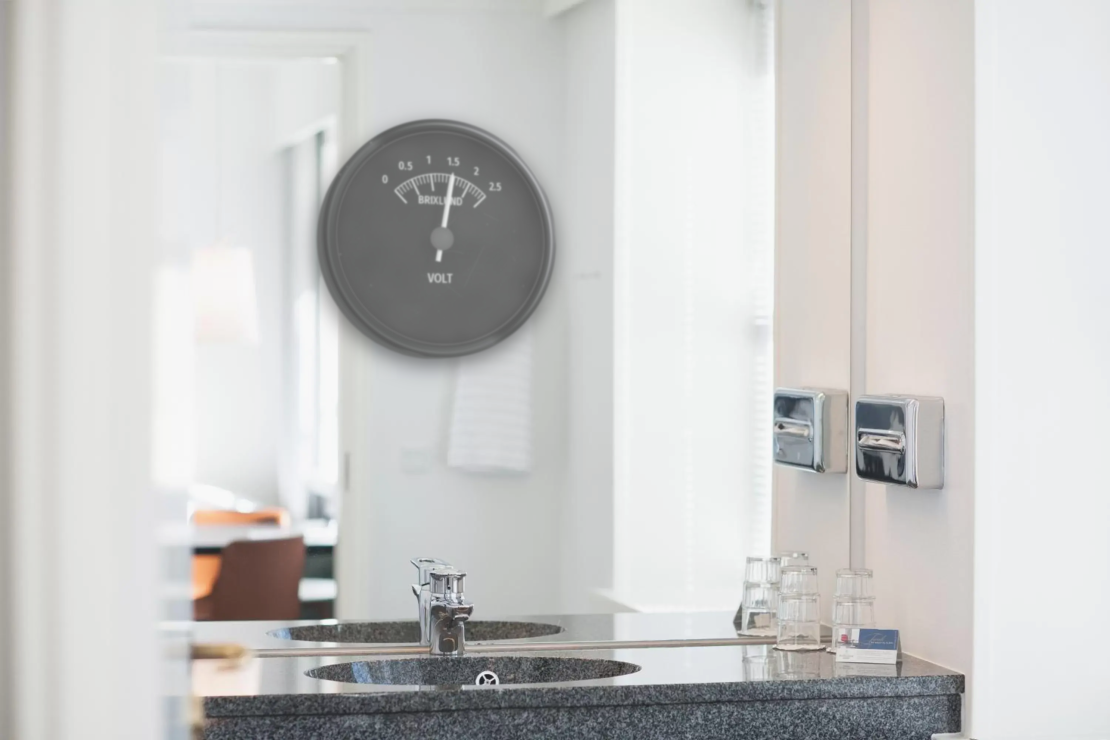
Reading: **1.5** V
